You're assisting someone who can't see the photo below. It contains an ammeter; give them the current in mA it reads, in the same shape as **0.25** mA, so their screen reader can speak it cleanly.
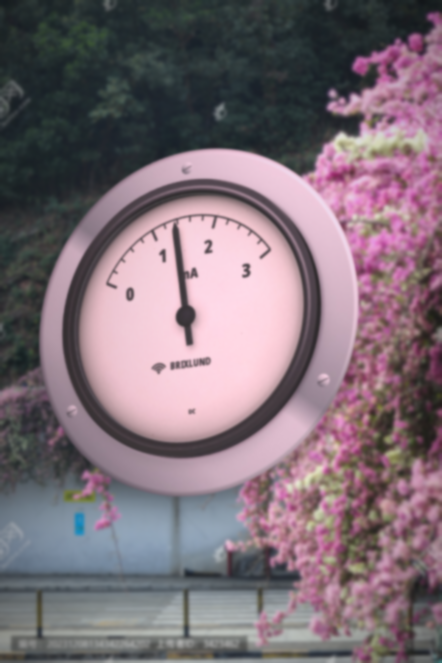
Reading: **1.4** mA
